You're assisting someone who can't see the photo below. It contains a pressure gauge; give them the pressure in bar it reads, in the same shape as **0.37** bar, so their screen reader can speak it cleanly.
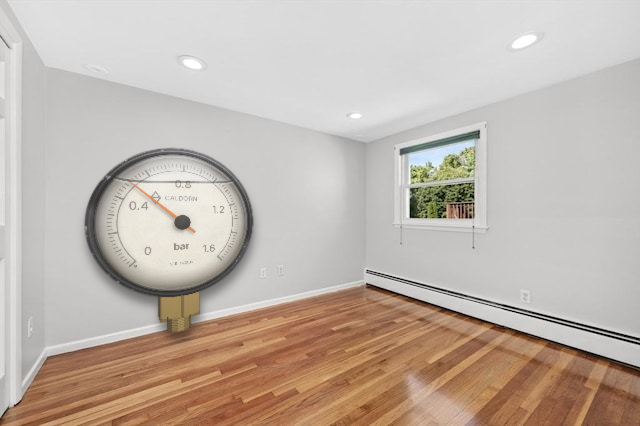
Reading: **0.5** bar
